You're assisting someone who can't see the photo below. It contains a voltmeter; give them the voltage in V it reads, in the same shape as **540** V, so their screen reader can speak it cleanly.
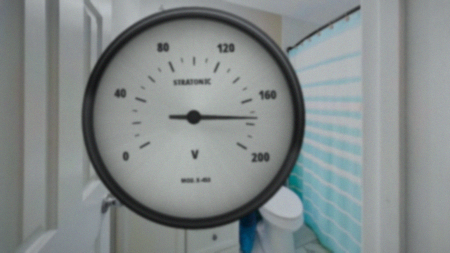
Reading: **175** V
